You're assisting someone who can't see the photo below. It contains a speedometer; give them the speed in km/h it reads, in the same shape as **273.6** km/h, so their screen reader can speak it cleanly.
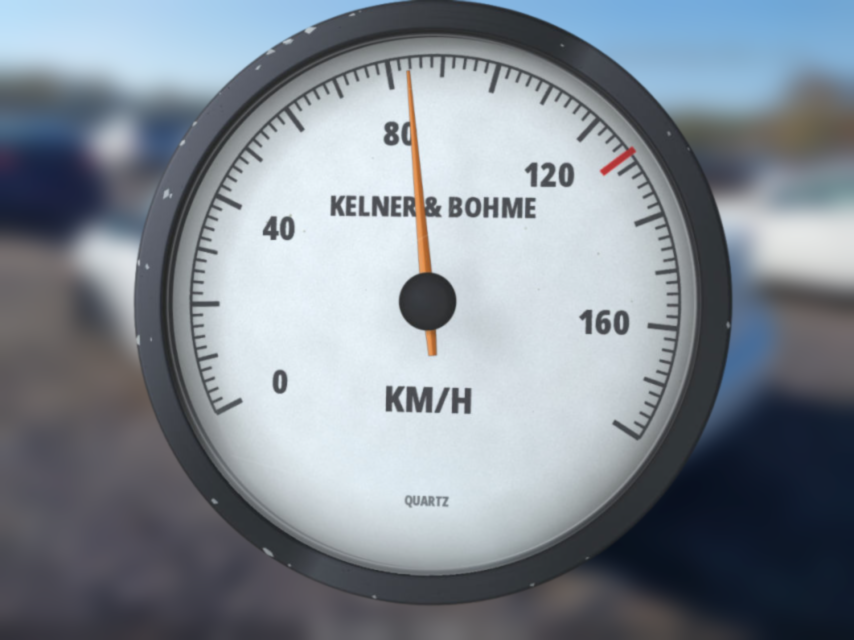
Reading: **84** km/h
